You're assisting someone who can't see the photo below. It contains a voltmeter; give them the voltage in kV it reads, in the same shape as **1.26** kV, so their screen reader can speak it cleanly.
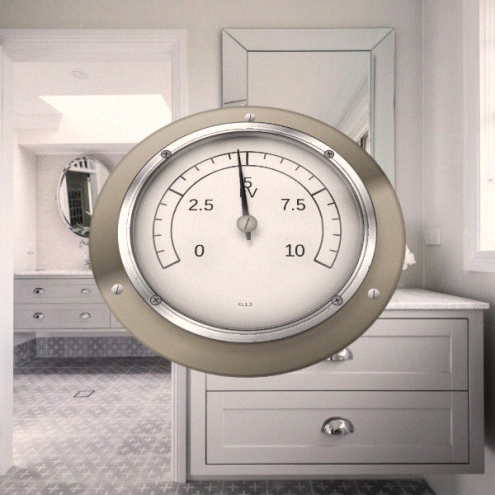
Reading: **4.75** kV
